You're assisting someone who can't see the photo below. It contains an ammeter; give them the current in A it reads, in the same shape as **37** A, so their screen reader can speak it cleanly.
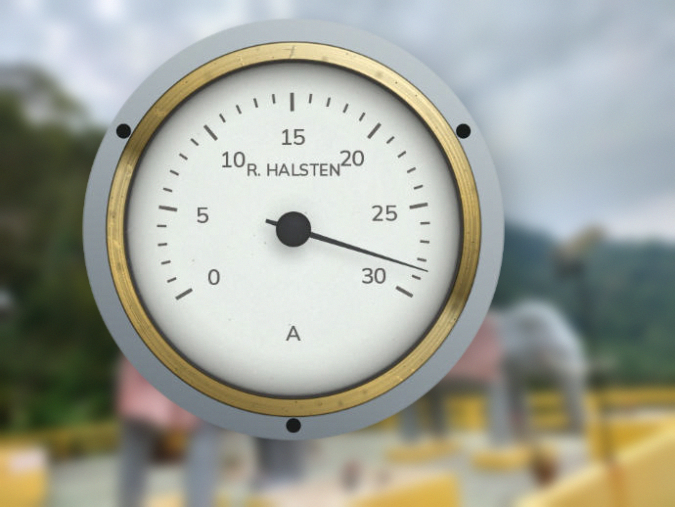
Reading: **28.5** A
